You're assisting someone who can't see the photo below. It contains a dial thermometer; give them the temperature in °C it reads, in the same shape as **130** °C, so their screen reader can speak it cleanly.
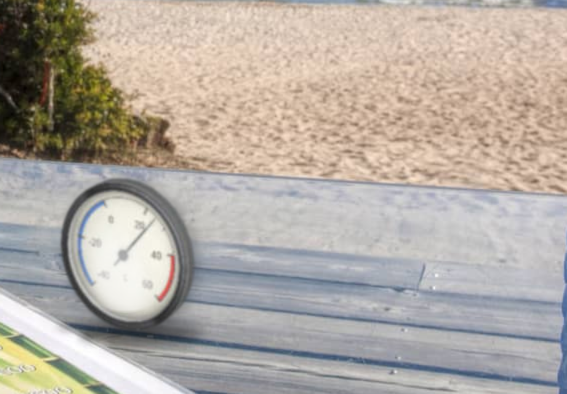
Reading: **25** °C
